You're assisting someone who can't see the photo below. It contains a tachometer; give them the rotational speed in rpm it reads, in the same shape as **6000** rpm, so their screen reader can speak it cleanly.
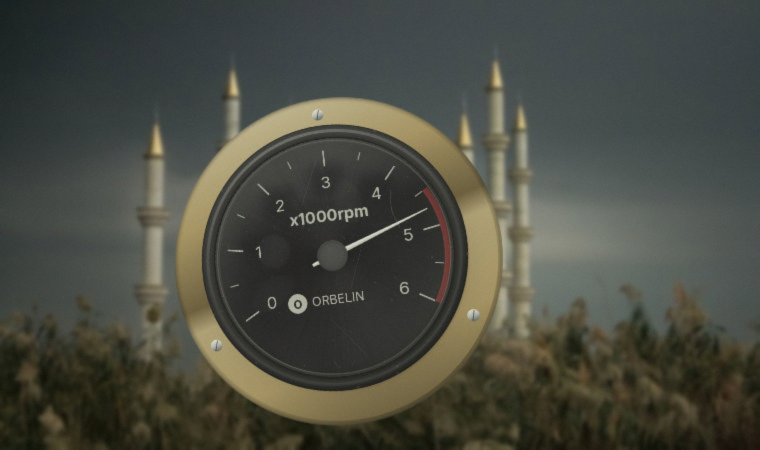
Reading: **4750** rpm
